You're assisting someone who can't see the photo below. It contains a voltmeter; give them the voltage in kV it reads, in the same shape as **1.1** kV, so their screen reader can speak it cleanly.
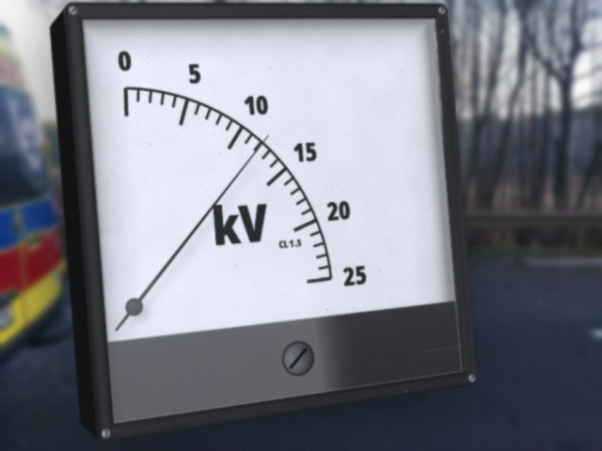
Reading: **12** kV
